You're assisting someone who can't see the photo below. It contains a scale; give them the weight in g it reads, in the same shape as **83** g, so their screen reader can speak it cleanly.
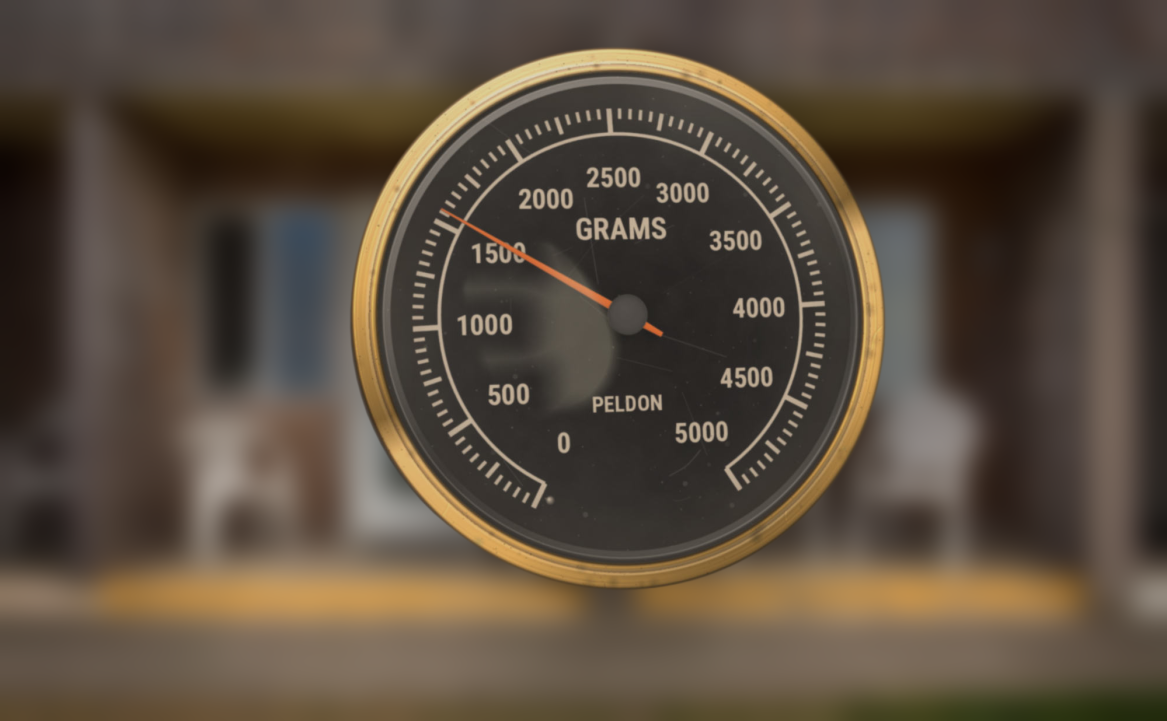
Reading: **1550** g
